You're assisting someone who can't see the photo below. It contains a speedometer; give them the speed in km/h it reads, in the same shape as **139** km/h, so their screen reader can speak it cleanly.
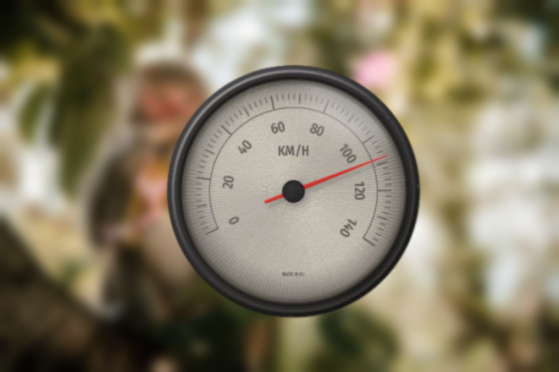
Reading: **108** km/h
